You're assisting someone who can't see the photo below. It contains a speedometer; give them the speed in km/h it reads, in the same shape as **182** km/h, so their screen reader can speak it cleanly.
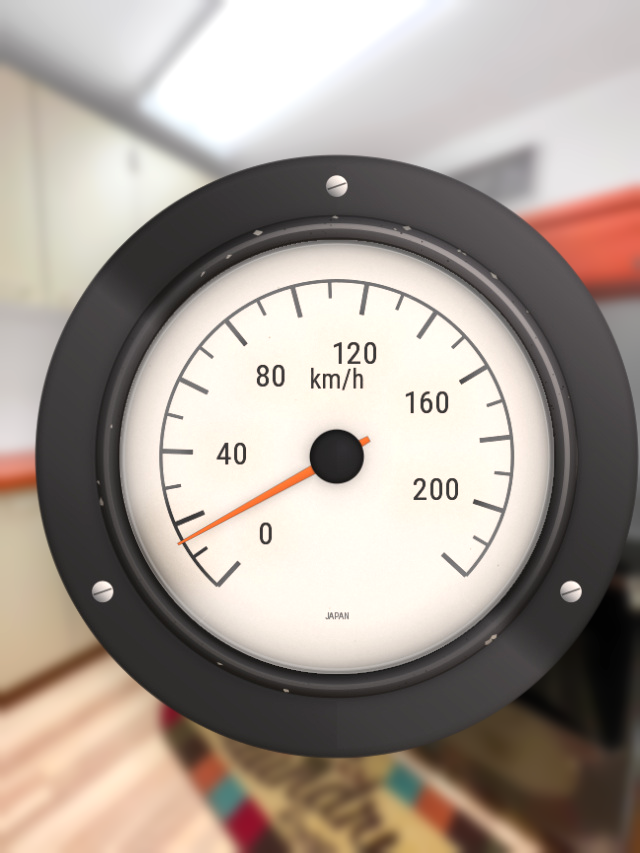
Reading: **15** km/h
